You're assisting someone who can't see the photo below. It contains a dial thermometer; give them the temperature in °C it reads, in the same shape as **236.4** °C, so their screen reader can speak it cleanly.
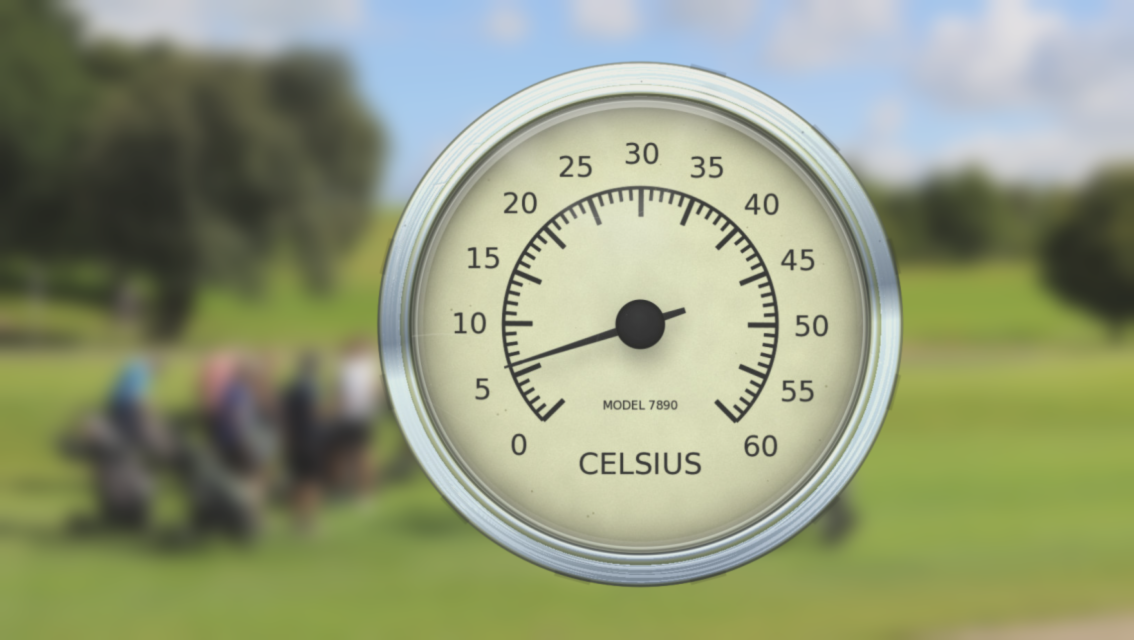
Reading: **6** °C
